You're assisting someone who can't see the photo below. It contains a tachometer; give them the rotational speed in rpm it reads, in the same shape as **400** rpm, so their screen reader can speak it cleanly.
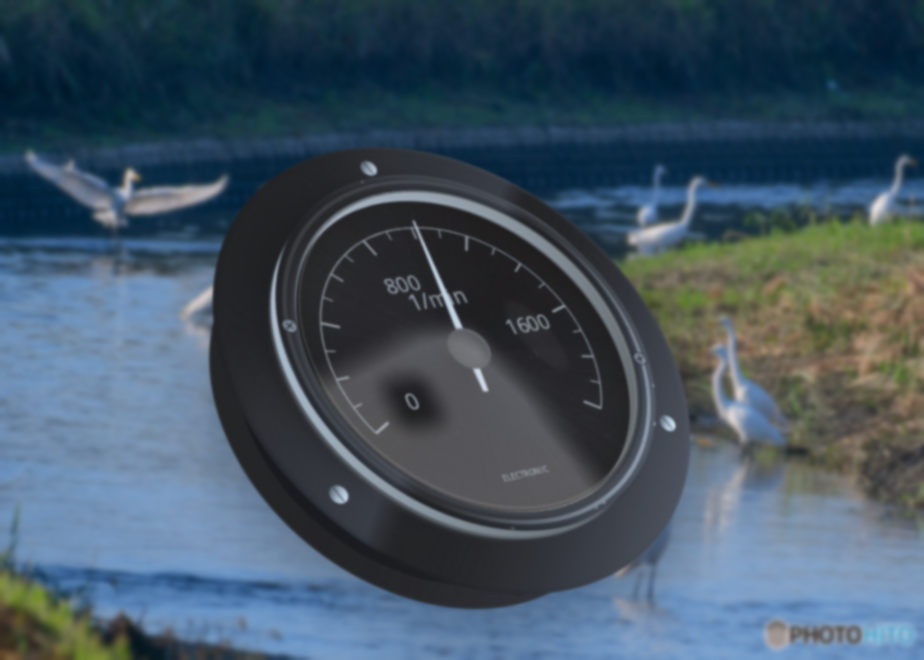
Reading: **1000** rpm
